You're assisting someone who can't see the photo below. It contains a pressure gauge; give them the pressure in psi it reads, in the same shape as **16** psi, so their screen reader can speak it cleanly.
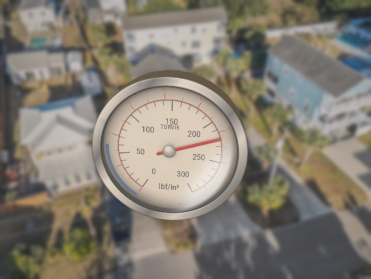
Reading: **220** psi
